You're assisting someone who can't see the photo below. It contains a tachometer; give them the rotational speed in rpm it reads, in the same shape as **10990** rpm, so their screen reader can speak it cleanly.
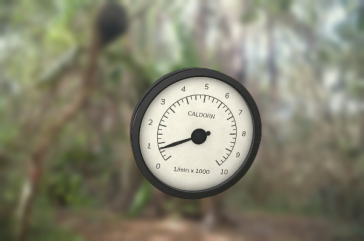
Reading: **750** rpm
